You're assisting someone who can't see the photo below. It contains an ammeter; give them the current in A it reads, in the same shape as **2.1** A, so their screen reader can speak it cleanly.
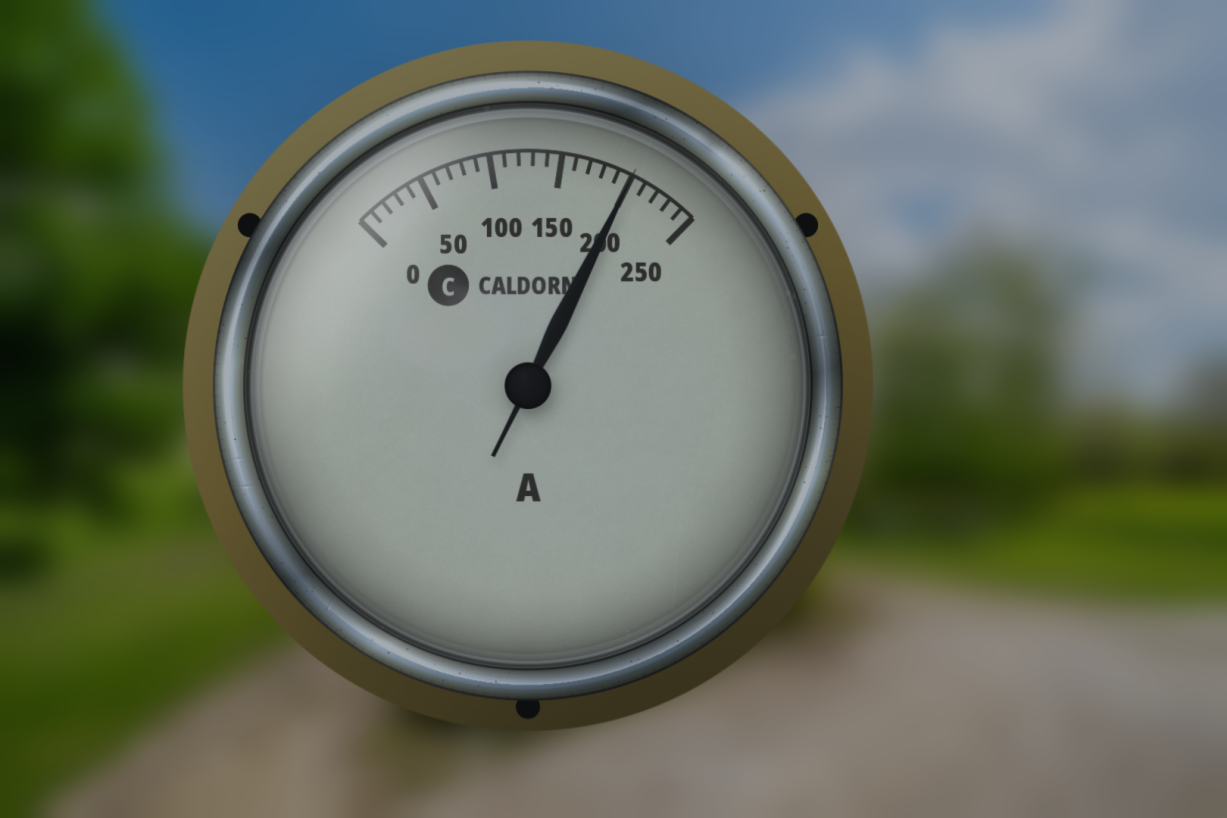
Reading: **200** A
